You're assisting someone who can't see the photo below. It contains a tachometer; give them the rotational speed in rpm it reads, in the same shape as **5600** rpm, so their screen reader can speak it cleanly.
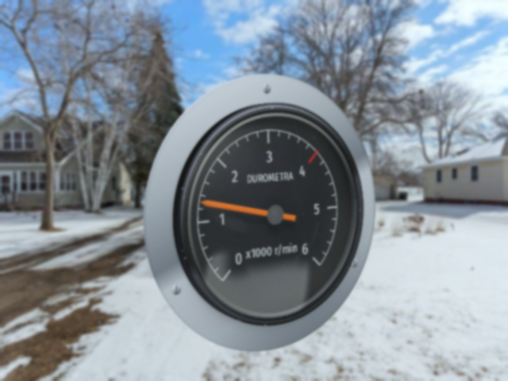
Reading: **1300** rpm
